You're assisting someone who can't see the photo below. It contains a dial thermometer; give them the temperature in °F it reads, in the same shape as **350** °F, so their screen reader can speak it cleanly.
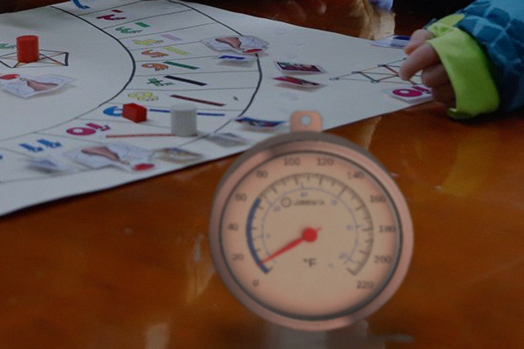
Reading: **10** °F
